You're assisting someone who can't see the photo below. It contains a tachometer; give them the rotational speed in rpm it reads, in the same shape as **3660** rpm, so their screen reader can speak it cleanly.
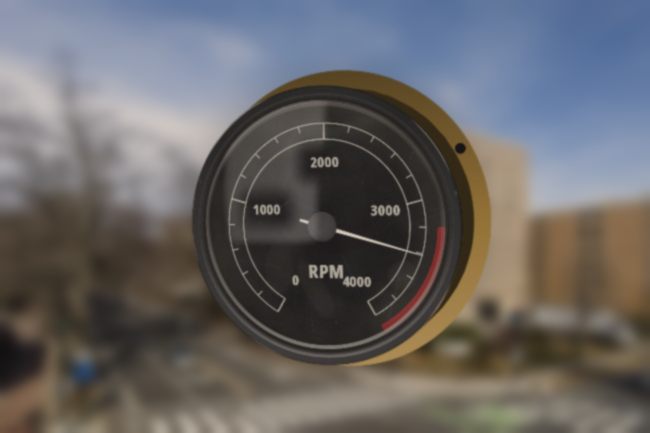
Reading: **3400** rpm
